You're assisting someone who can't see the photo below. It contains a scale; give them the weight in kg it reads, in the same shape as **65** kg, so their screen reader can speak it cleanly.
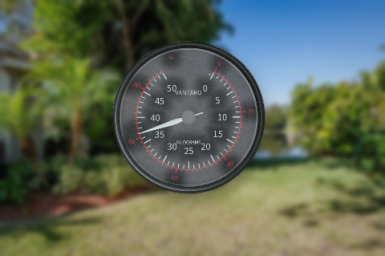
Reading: **37** kg
